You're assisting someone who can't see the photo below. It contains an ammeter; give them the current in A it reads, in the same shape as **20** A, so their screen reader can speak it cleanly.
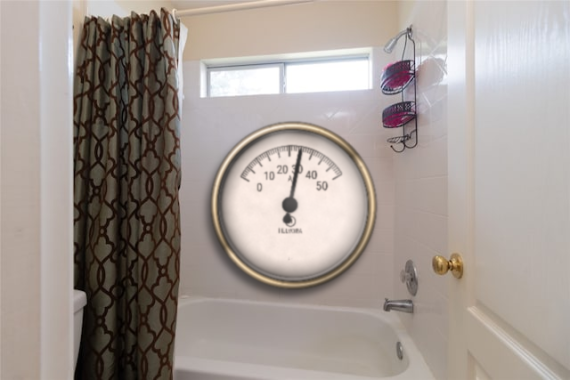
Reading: **30** A
